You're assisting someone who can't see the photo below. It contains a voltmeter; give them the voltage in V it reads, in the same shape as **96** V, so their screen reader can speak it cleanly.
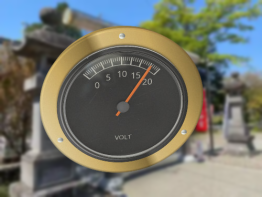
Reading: **17.5** V
